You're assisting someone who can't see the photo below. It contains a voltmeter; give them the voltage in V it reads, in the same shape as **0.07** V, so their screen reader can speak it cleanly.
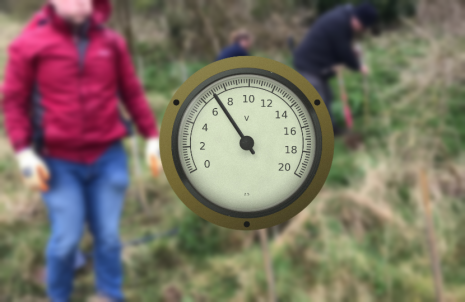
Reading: **7** V
